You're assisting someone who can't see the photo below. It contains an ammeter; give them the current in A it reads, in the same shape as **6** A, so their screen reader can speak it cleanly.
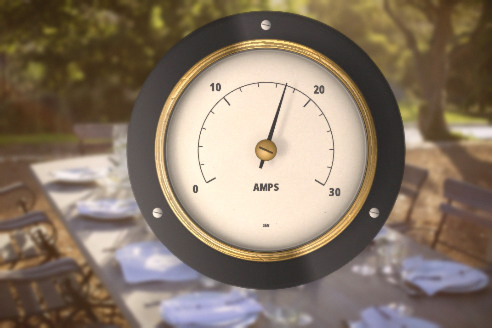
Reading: **17** A
